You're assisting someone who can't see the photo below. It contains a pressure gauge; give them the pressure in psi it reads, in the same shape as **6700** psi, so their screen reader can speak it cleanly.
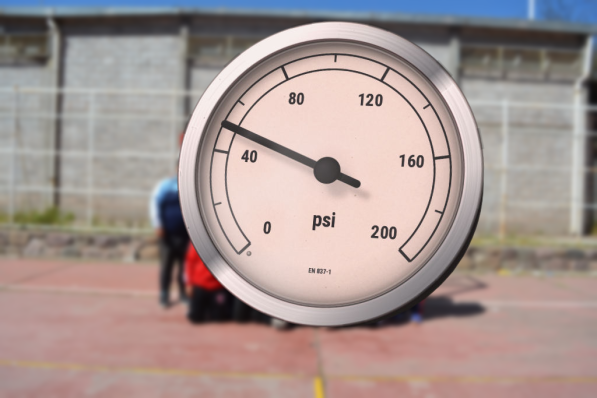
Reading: **50** psi
